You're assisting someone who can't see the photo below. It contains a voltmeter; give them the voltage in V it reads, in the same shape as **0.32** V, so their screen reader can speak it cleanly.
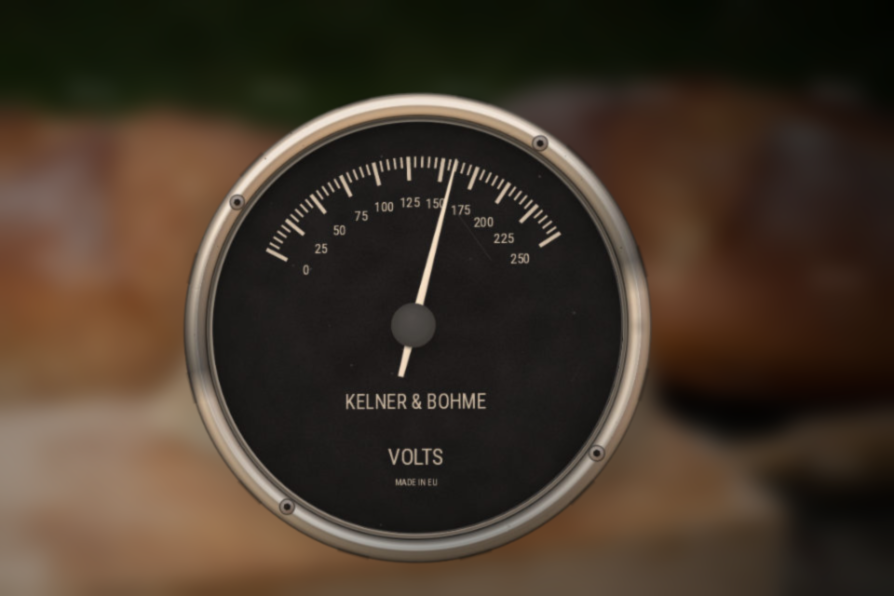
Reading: **160** V
